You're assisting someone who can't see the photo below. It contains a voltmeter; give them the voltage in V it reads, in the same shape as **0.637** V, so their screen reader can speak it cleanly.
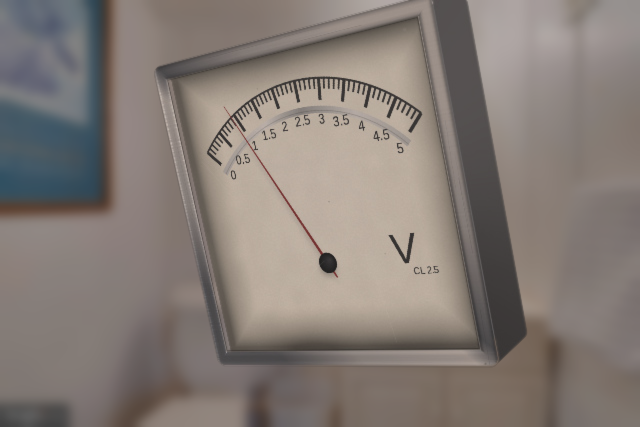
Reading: **1** V
